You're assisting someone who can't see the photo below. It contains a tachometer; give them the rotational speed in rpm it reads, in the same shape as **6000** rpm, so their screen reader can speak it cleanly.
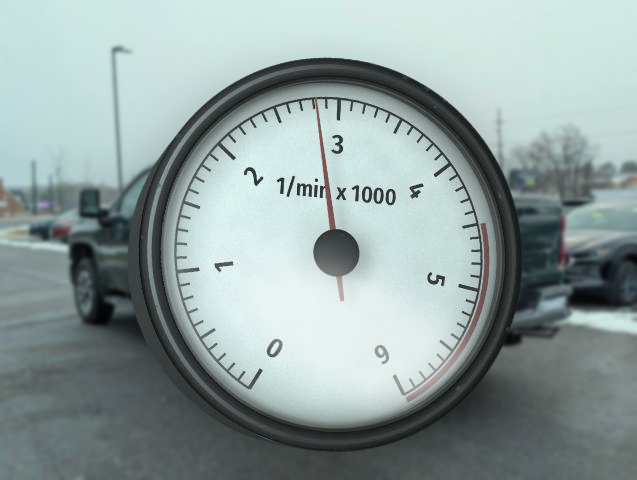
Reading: **2800** rpm
